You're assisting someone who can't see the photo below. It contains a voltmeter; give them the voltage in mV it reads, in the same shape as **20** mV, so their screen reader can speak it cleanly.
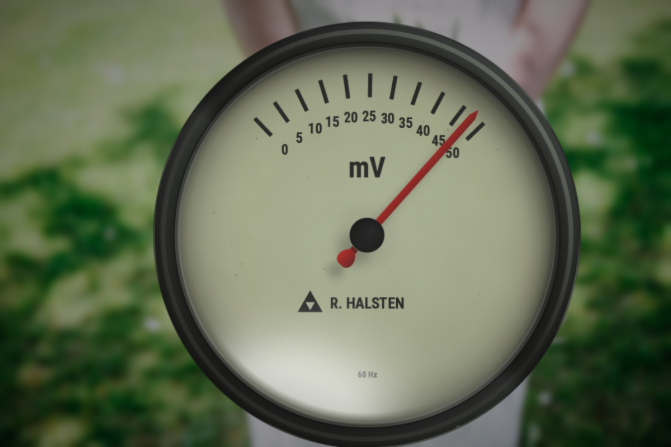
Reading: **47.5** mV
